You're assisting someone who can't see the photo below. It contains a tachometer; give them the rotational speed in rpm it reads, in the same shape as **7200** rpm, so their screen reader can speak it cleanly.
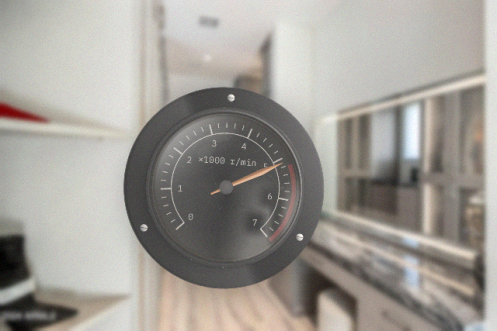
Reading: **5100** rpm
